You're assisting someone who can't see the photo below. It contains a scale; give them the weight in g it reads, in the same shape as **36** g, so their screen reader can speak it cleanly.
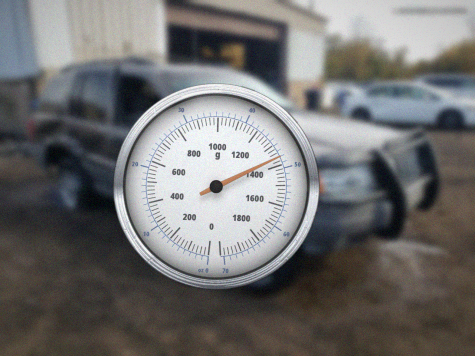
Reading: **1360** g
